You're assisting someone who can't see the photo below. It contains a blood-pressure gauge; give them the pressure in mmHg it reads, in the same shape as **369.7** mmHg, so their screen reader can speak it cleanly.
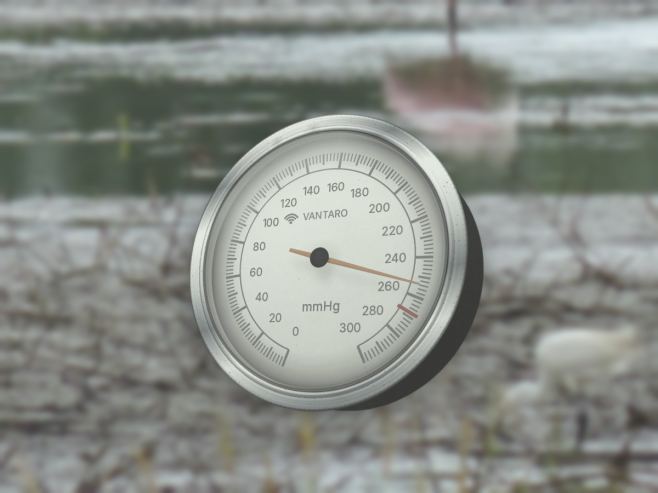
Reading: **254** mmHg
